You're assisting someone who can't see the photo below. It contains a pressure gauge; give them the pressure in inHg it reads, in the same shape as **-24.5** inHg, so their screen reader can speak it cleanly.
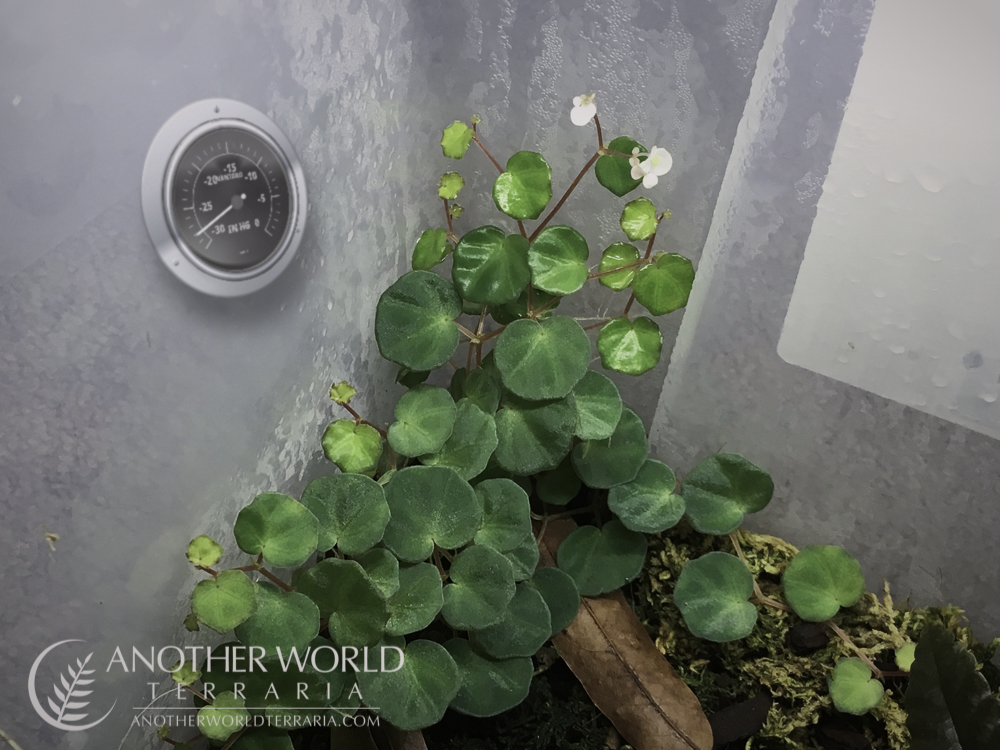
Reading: **-28** inHg
